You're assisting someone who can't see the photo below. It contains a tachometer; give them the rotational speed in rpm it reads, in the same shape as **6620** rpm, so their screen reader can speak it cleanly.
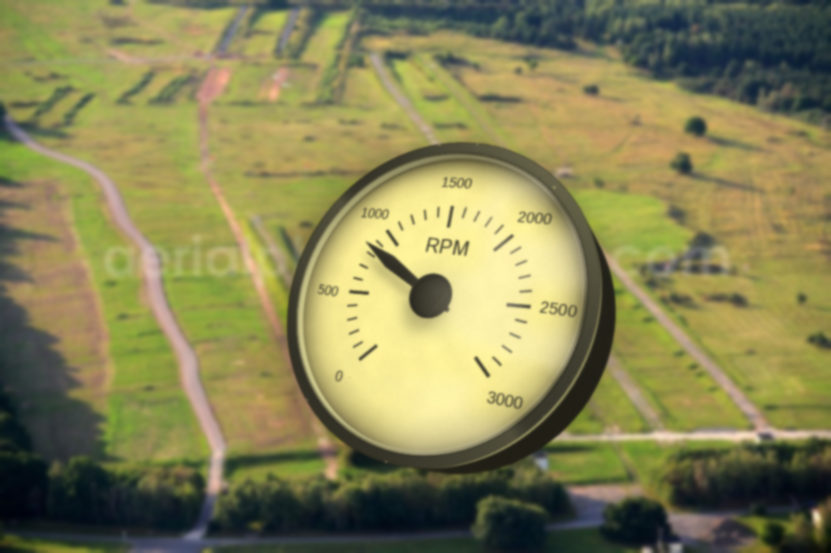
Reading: **850** rpm
